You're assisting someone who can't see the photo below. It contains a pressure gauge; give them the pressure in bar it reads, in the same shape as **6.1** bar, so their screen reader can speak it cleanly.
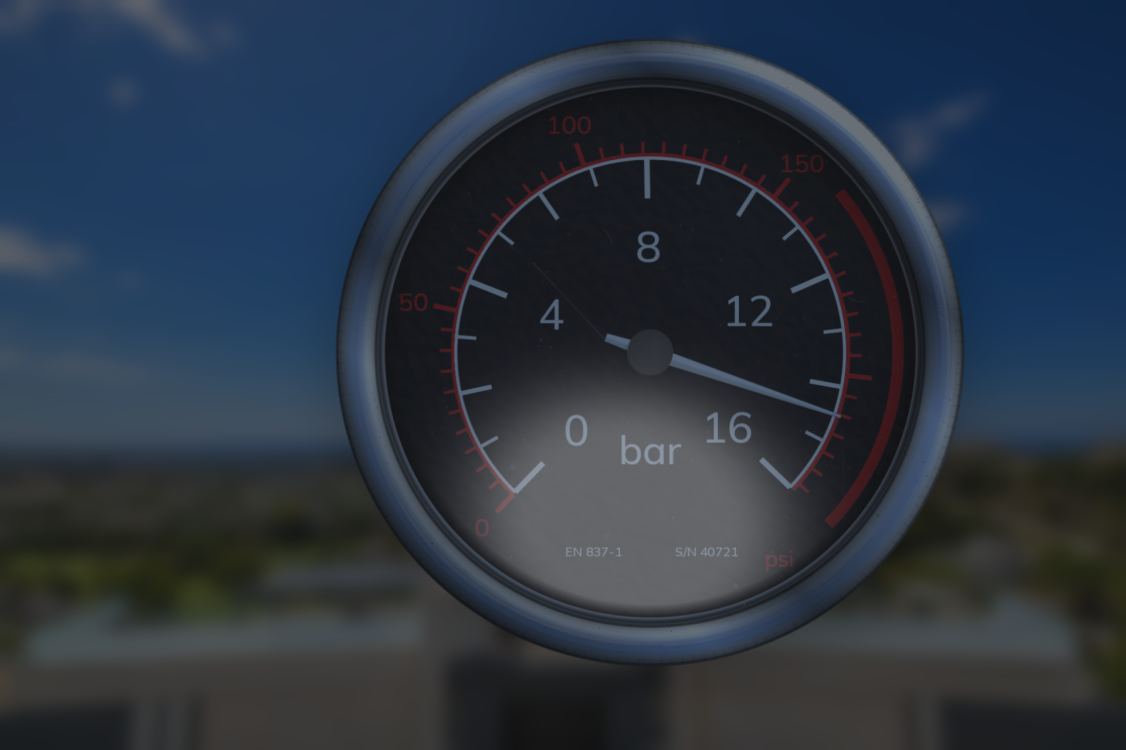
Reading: **14.5** bar
